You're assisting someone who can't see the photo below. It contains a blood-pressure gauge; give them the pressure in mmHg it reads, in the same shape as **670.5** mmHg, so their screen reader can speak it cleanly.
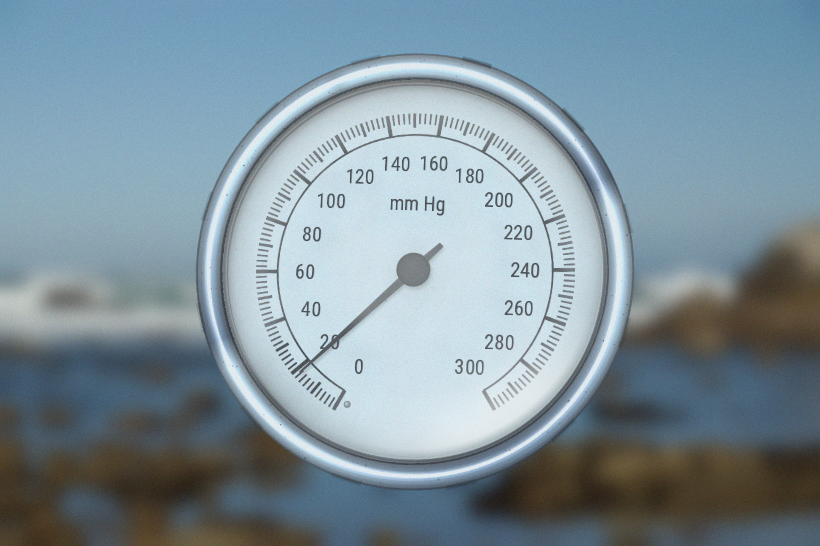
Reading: **18** mmHg
